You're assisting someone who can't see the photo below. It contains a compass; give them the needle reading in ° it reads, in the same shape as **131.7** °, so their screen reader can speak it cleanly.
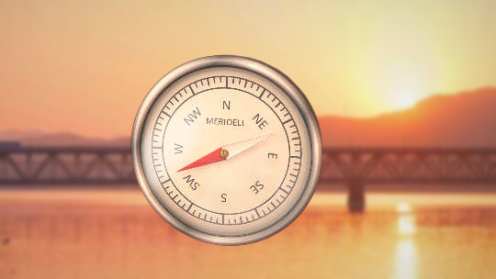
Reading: **245** °
